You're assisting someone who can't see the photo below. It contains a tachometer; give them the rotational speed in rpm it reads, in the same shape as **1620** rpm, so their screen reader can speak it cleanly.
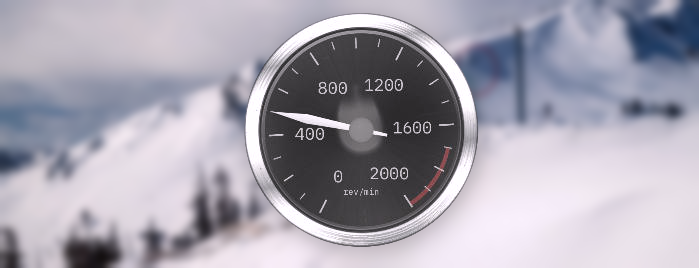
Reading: **500** rpm
